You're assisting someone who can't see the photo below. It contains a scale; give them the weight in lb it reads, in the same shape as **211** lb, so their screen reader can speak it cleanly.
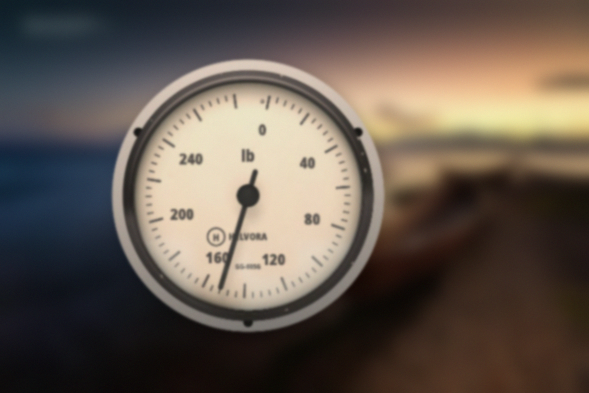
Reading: **152** lb
